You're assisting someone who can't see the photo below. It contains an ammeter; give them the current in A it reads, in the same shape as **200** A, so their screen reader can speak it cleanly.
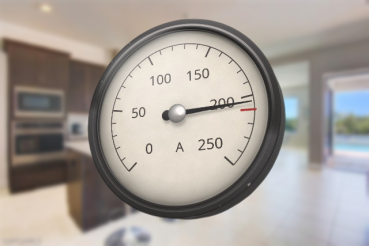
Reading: **205** A
